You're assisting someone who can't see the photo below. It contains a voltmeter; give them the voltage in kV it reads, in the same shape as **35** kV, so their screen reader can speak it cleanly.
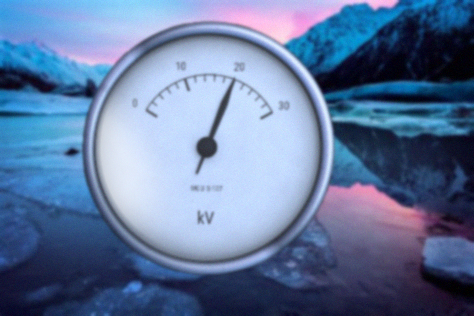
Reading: **20** kV
